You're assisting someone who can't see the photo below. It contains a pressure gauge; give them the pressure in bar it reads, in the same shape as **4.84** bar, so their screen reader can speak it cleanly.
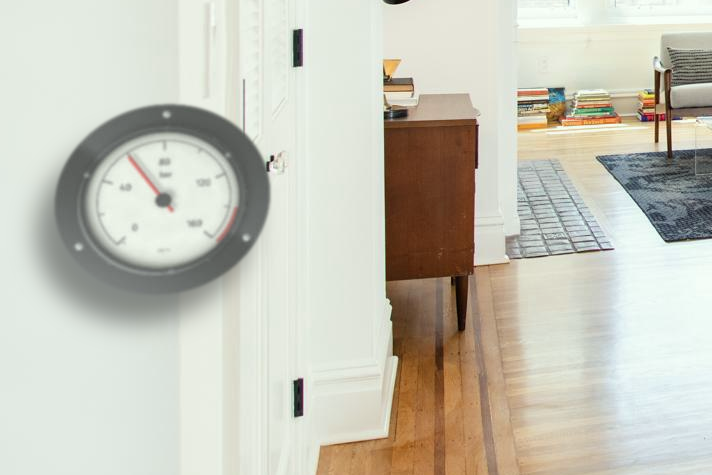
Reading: **60** bar
